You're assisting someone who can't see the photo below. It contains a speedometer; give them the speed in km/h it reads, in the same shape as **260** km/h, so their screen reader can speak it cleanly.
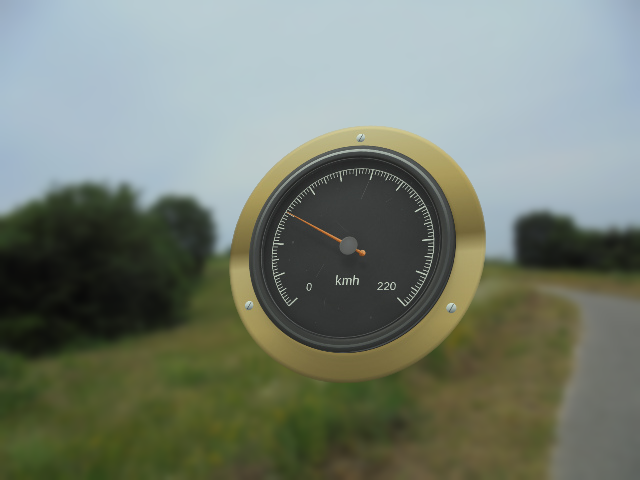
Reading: **60** km/h
